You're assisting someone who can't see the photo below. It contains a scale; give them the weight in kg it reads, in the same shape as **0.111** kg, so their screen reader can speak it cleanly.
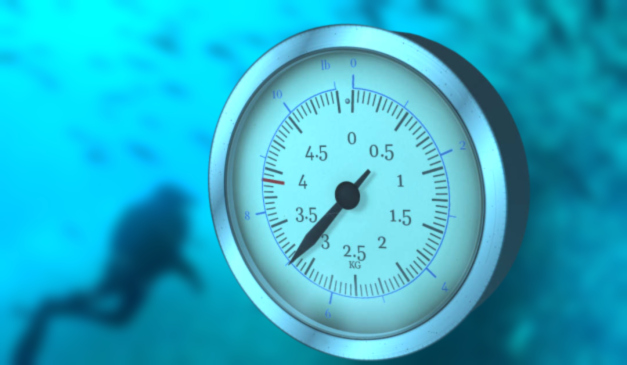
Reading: **3.15** kg
